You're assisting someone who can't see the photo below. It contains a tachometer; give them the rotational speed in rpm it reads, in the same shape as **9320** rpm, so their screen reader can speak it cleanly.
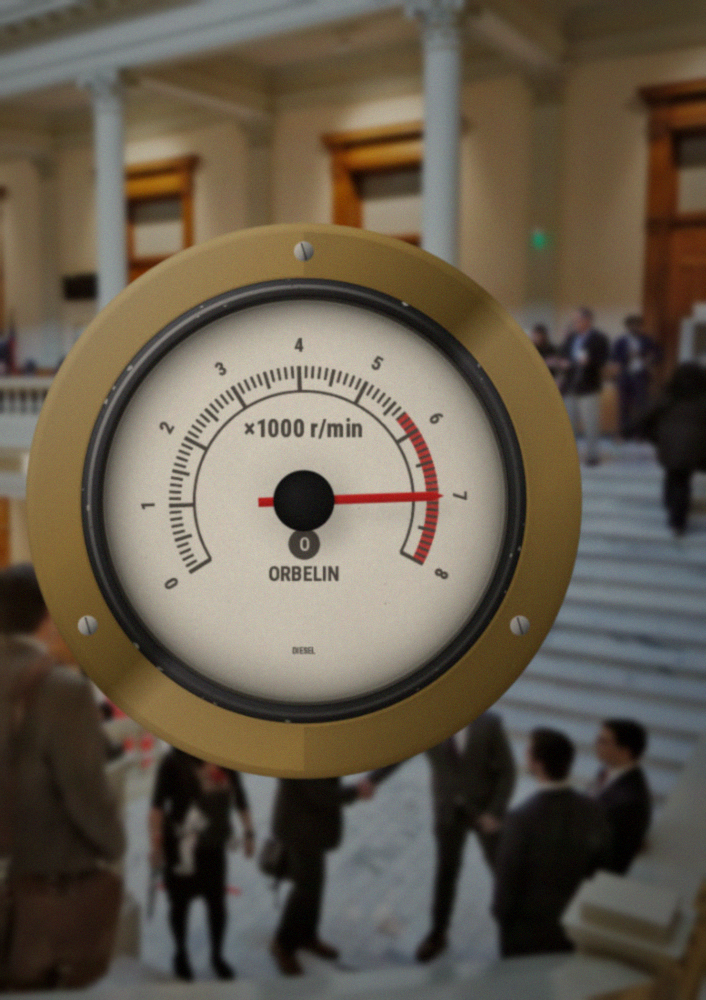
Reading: **7000** rpm
